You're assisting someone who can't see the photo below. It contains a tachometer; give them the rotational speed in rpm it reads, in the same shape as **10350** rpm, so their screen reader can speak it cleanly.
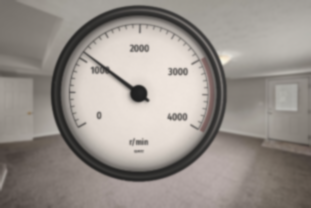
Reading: **1100** rpm
